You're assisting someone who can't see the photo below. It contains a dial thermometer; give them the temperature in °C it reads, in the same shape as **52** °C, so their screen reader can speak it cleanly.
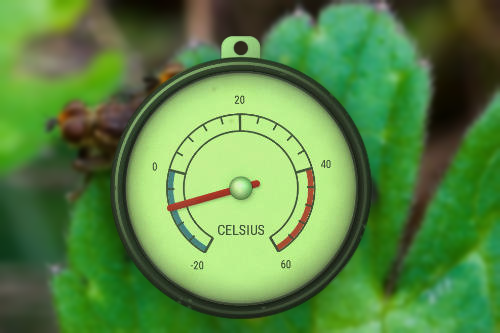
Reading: **-8** °C
